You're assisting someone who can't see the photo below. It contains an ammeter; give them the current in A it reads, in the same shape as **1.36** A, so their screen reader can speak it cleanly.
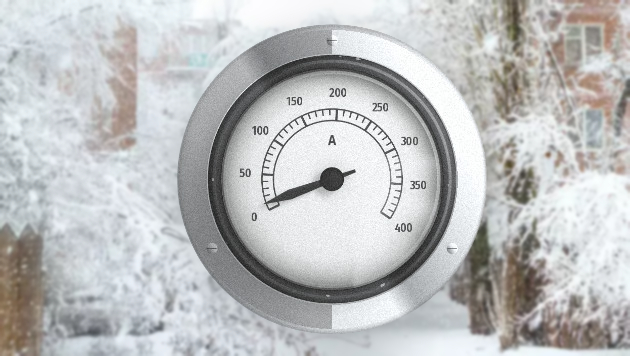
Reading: **10** A
